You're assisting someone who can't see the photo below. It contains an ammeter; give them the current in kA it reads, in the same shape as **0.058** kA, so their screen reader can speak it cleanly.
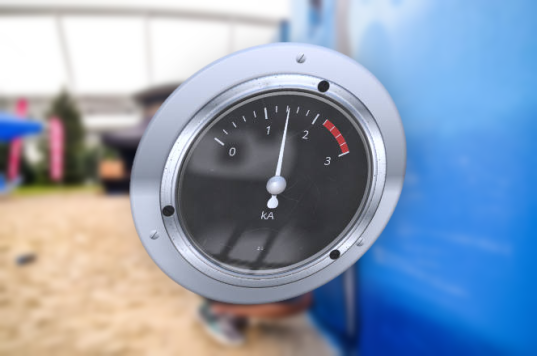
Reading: **1.4** kA
